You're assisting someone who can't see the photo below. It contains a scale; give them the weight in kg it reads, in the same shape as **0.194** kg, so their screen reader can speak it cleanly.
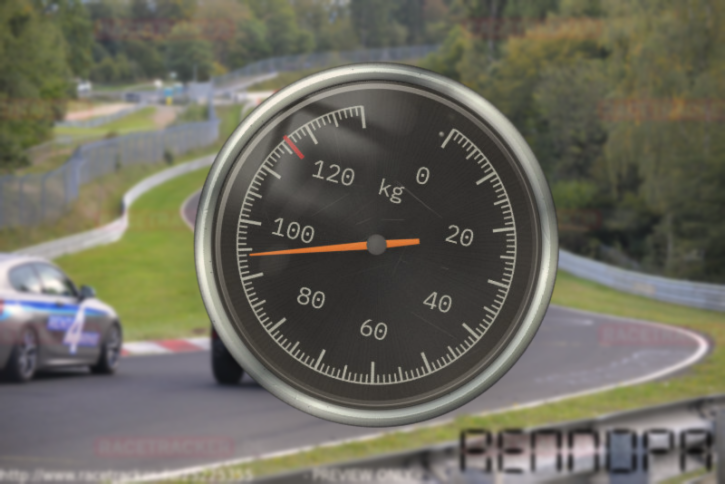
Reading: **94** kg
